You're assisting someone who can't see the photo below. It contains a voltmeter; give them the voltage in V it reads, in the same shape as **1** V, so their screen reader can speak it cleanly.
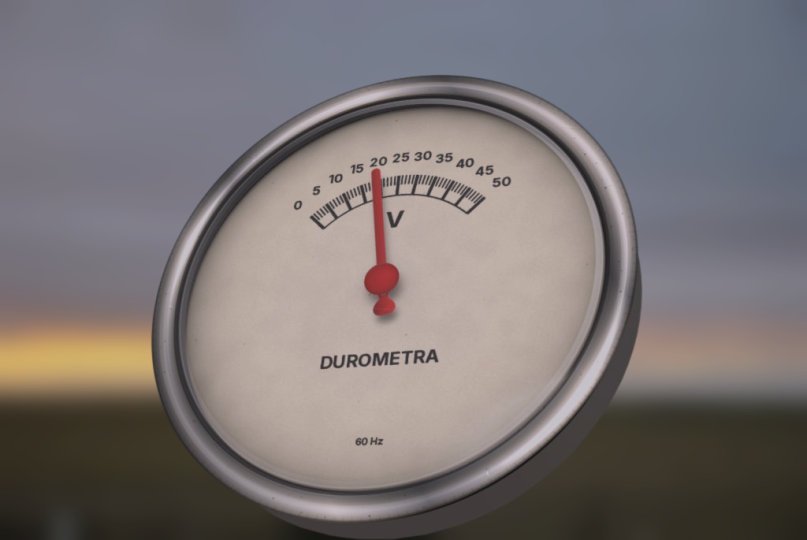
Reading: **20** V
